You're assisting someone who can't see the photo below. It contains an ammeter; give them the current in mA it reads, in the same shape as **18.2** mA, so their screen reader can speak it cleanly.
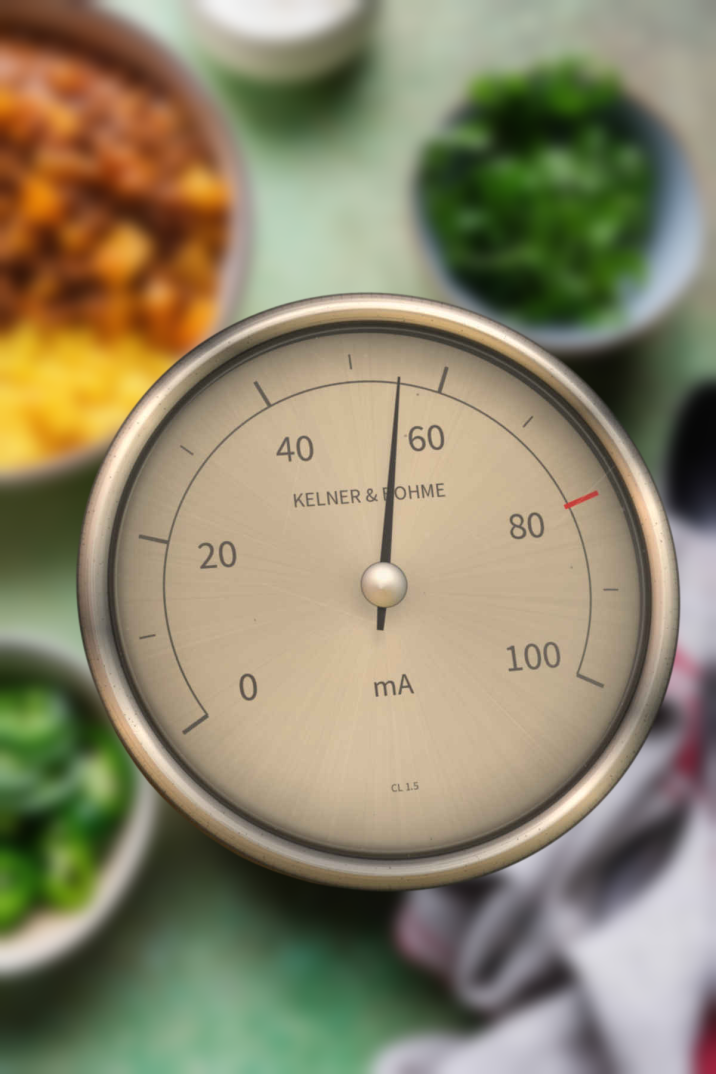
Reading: **55** mA
